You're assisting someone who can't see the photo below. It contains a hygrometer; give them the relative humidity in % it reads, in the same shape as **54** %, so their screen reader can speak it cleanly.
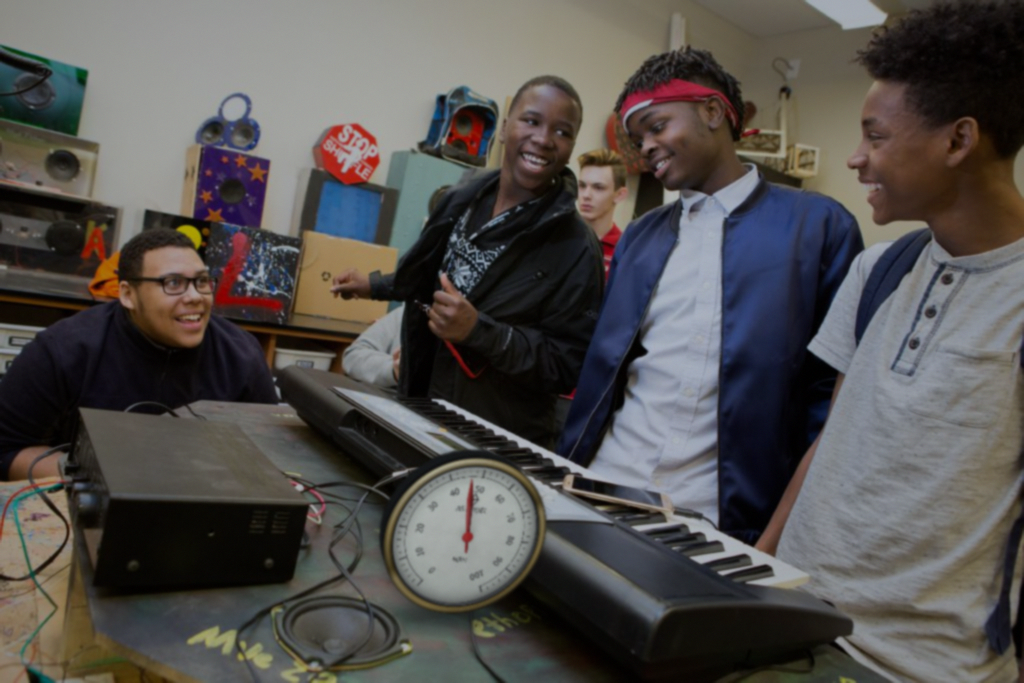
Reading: **46** %
